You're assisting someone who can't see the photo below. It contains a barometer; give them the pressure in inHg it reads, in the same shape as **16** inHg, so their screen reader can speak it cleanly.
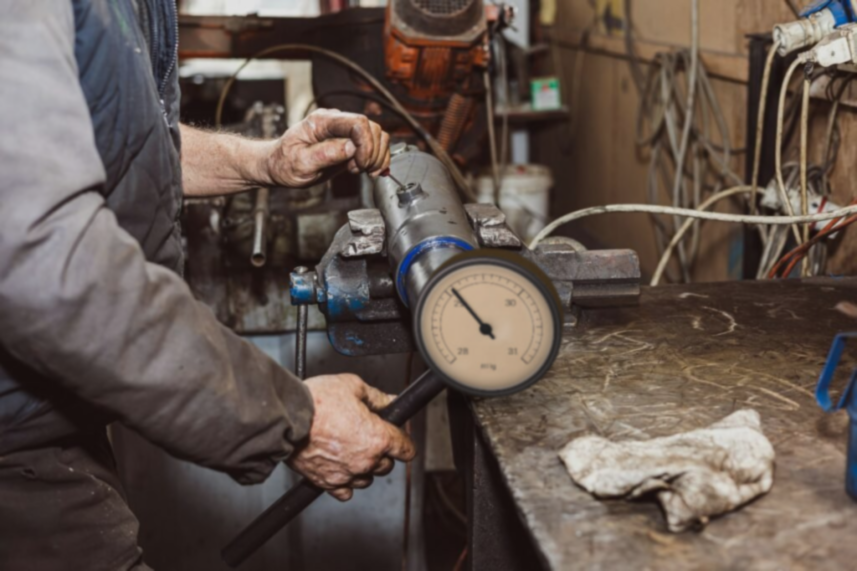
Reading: **29.1** inHg
